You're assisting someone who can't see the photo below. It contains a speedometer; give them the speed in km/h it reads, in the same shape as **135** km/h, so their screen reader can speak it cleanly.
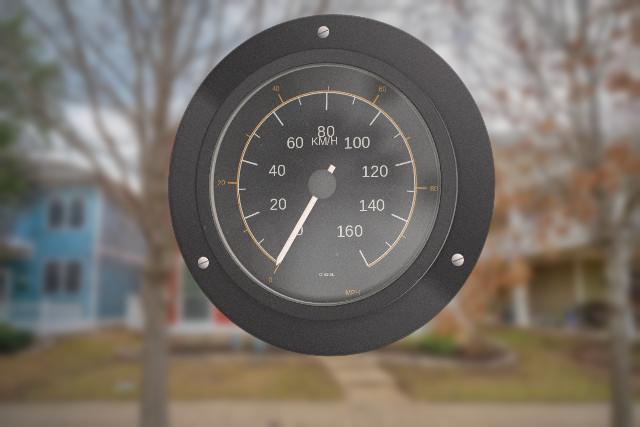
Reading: **0** km/h
